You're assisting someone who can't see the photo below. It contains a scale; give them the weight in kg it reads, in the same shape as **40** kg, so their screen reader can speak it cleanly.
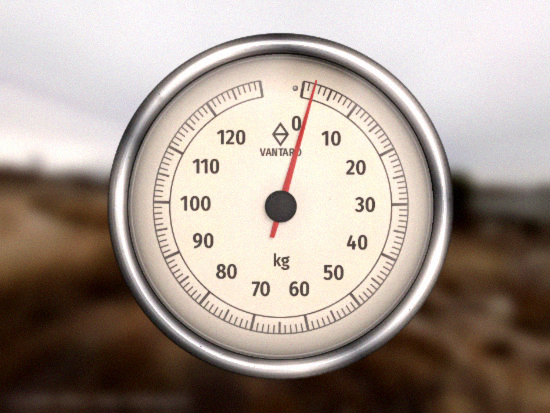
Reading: **2** kg
